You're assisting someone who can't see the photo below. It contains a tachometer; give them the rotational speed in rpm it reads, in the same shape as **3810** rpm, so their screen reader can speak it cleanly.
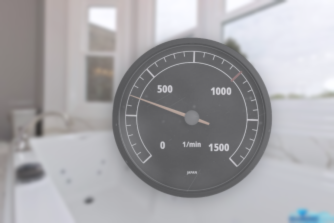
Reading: **350** rpm
